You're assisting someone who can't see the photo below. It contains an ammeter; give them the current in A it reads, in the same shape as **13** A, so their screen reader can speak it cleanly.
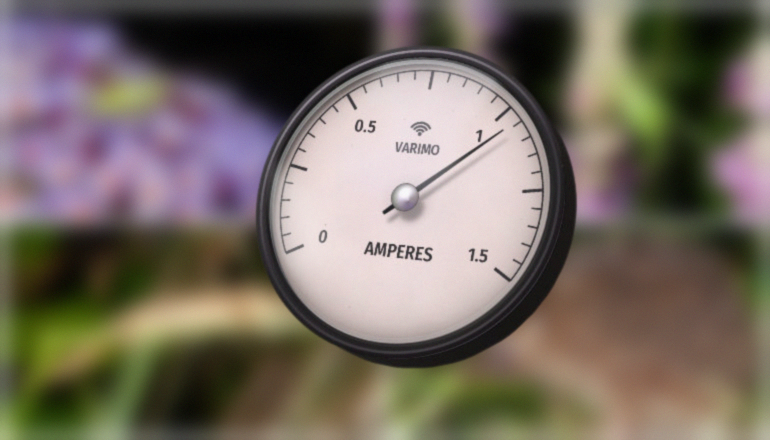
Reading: **1.05** A
